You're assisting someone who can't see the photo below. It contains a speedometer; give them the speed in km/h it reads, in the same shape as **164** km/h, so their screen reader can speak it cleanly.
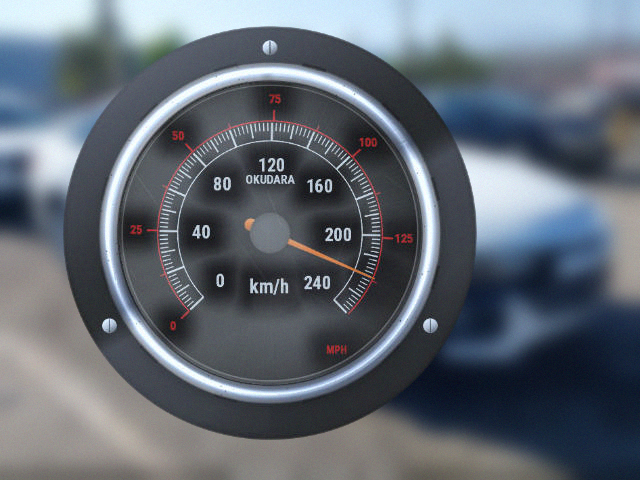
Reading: **220** km/h
